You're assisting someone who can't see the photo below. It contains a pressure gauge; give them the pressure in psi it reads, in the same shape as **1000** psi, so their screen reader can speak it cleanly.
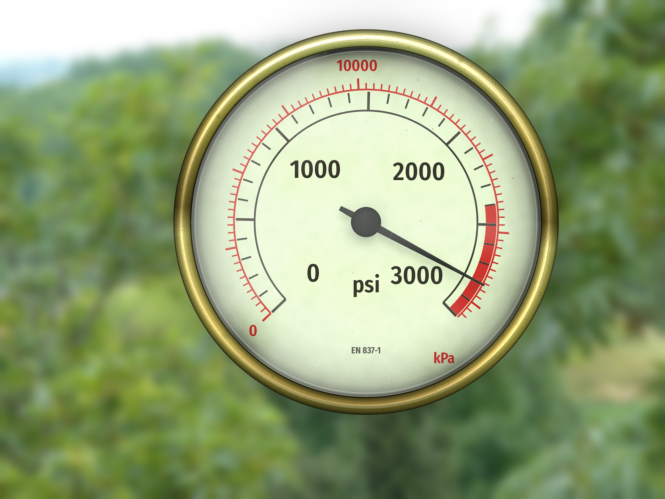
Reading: **2800** psi
